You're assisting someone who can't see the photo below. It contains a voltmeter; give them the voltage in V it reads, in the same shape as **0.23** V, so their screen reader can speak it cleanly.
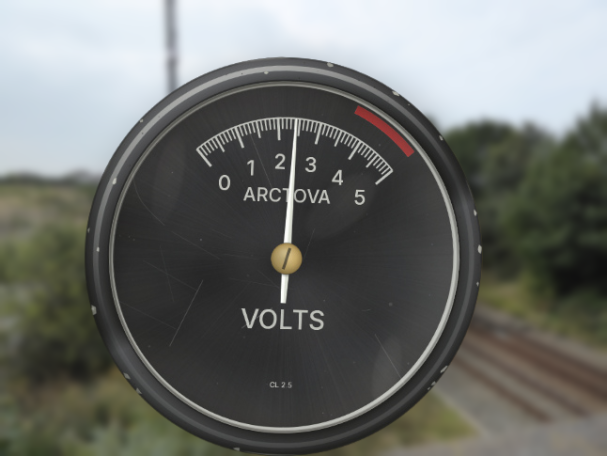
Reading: **2.4** V
